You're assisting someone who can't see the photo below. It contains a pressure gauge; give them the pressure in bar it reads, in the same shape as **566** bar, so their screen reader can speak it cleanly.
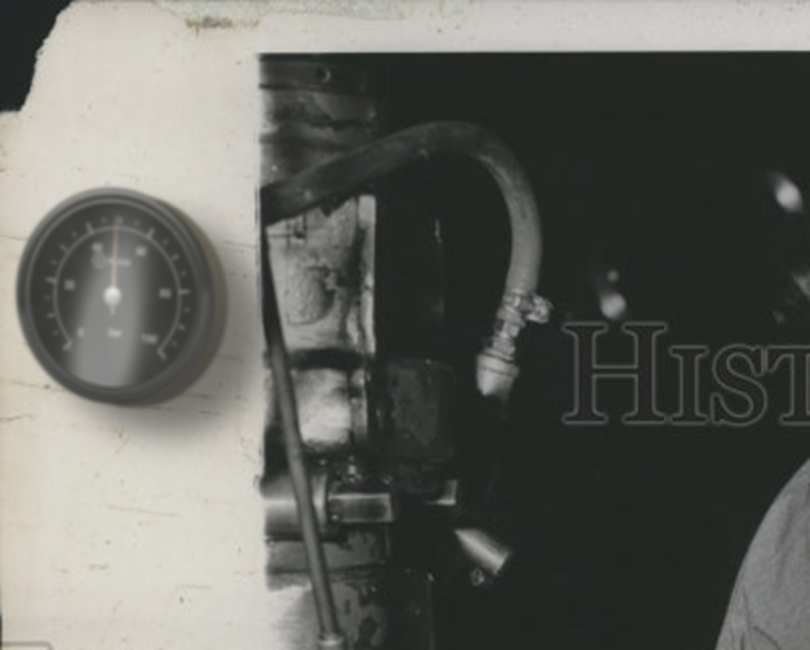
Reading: **50** bar
